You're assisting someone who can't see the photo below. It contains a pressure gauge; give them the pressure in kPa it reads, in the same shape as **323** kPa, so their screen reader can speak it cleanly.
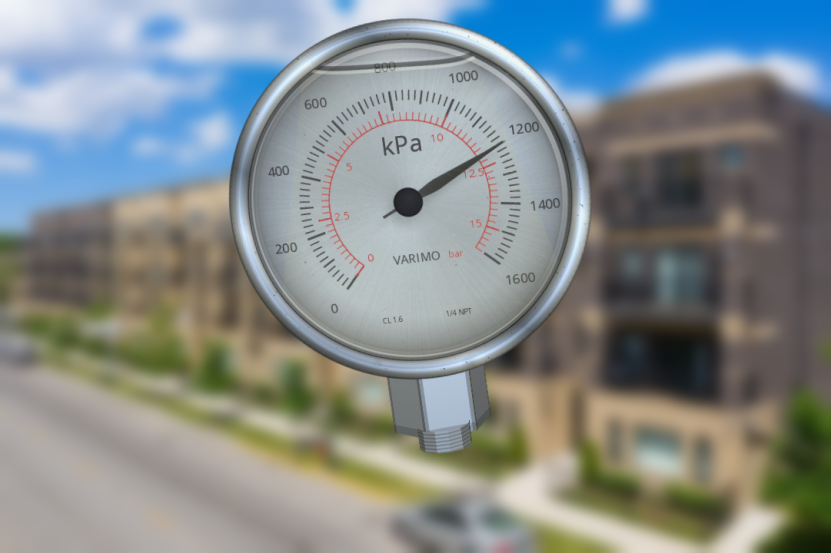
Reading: **1200** kPa
